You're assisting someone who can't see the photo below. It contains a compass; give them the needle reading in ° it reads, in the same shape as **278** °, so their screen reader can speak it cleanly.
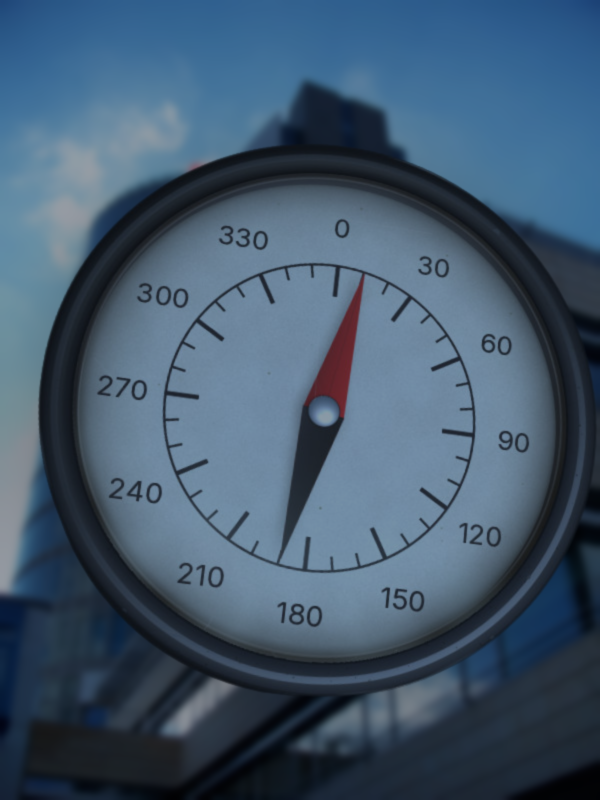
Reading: **10** °
